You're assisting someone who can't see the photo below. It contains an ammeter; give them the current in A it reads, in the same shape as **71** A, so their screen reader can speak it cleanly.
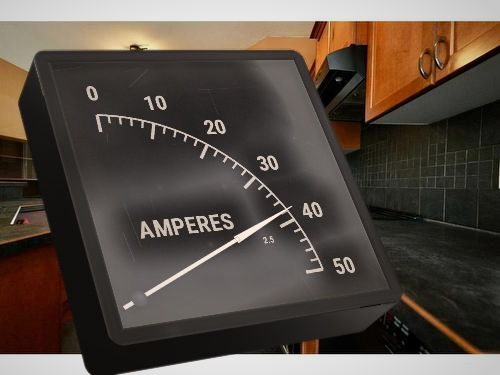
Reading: **38** A
